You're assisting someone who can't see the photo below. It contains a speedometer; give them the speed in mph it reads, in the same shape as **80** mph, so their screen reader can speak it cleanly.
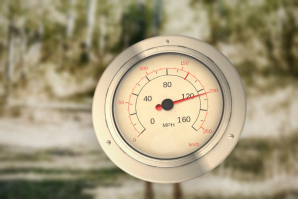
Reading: **125** mph
